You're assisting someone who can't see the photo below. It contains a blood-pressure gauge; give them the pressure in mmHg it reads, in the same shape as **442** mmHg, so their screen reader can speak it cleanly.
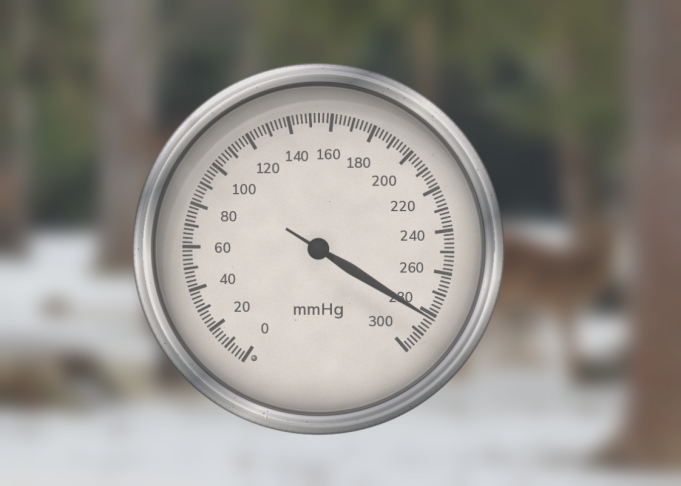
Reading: **282** mmHg
